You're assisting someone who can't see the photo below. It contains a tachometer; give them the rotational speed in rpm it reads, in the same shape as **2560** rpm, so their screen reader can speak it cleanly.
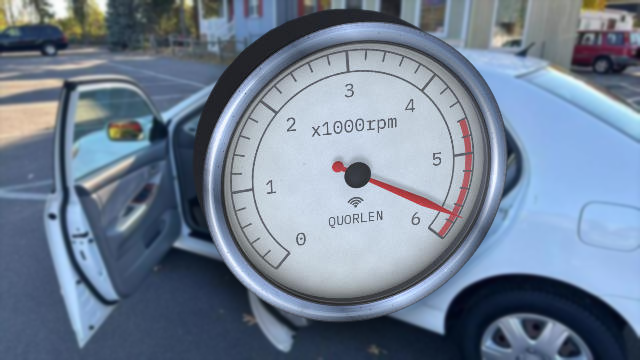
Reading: **5700** rpm
